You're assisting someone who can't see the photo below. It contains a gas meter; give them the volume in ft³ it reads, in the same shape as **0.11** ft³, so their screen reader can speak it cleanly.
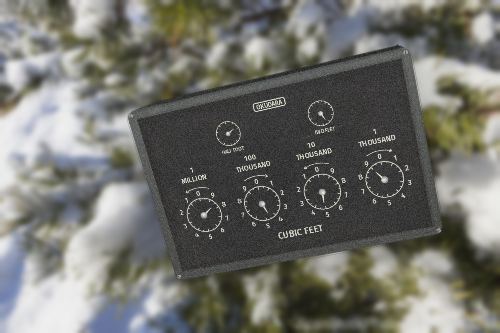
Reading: **844900** ft³
